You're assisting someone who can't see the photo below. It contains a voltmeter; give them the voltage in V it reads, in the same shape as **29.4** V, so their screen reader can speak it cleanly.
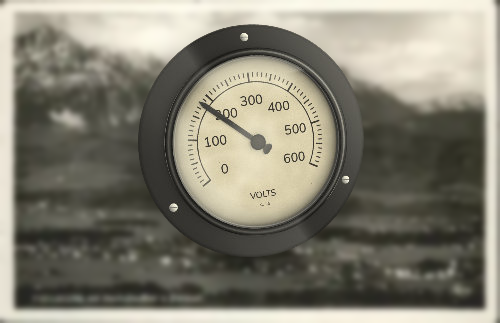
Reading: **180** V
